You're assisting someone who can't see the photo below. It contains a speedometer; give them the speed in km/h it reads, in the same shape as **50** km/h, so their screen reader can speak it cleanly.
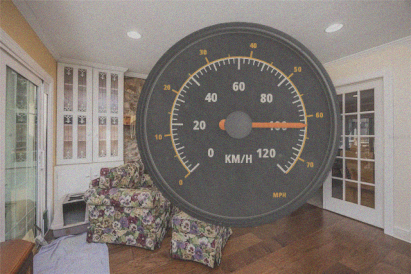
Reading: **100** km/h
